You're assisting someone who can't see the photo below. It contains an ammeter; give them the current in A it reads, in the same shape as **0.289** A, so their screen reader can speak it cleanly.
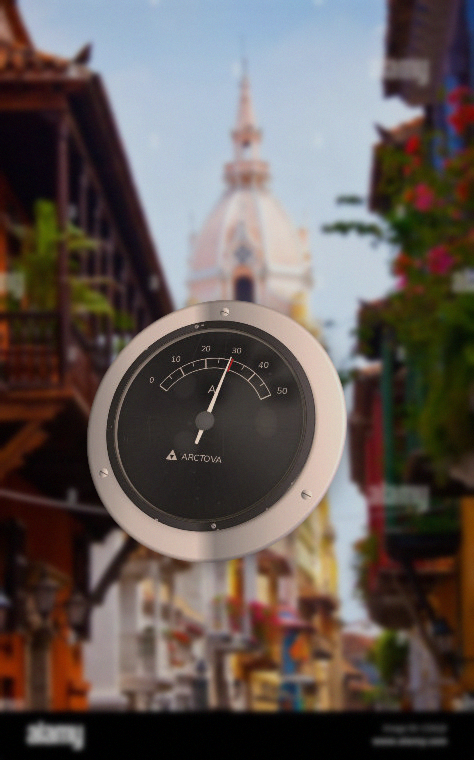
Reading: **30** A
